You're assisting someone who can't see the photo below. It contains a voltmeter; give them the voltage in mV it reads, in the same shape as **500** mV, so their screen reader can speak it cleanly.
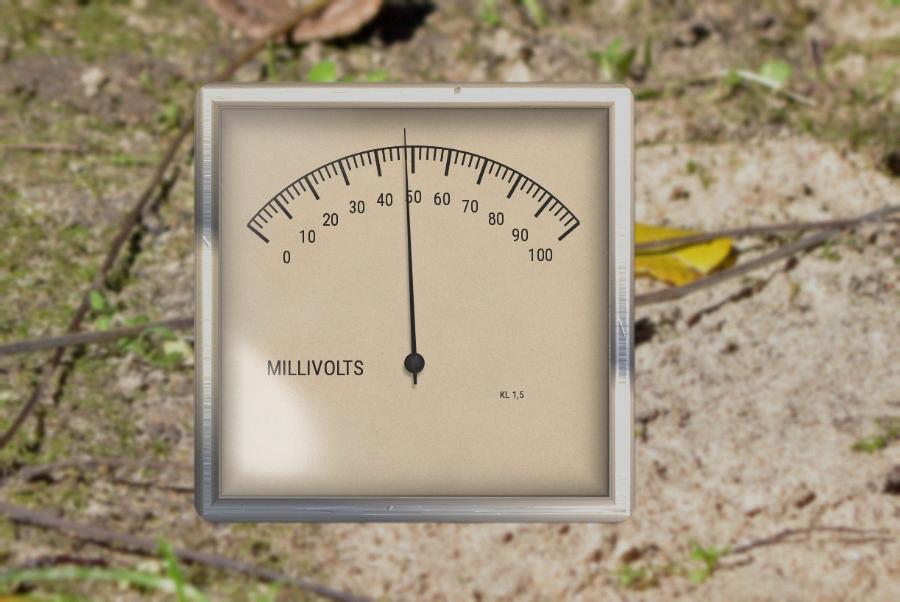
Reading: **48** mV
